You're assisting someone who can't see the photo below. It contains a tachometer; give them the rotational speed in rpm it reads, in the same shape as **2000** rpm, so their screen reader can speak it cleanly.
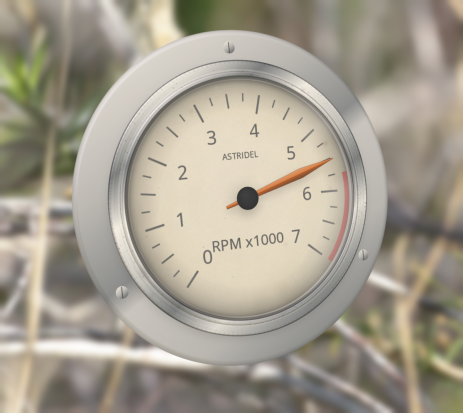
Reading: **5500** rpm
